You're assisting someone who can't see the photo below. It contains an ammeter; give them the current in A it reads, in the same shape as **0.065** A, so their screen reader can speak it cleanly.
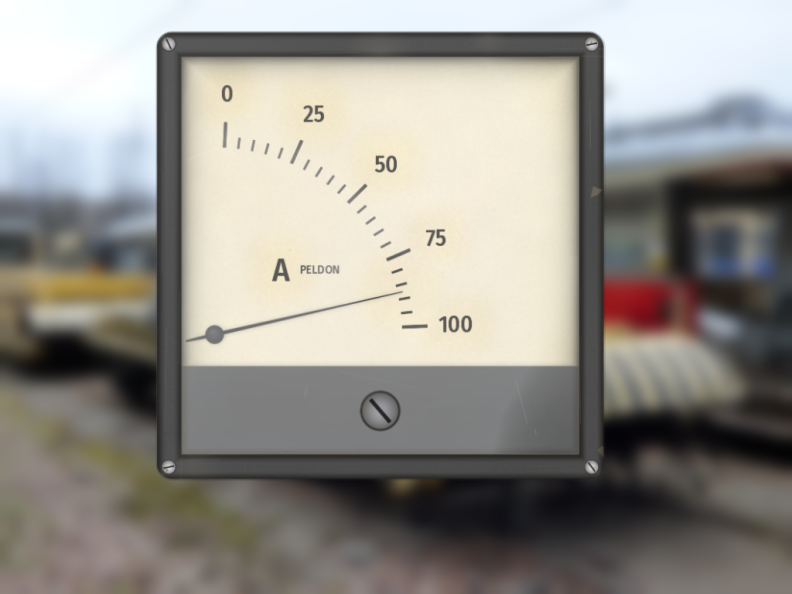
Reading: **87.5** A
